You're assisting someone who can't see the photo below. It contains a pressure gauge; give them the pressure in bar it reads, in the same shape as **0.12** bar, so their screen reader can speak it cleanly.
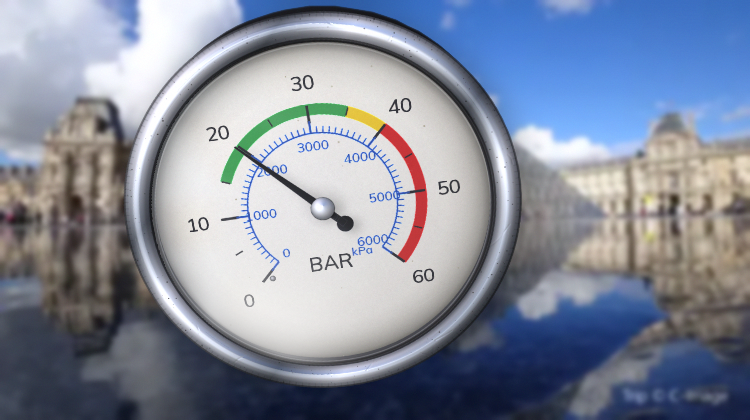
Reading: **20** bar
